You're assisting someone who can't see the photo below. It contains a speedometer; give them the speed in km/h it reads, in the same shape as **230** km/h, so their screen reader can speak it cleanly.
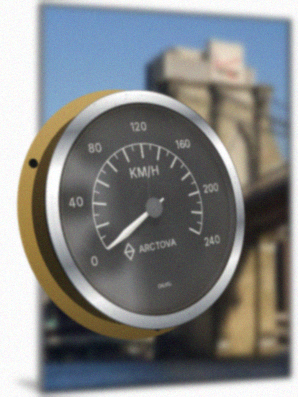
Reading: **0** km/h
